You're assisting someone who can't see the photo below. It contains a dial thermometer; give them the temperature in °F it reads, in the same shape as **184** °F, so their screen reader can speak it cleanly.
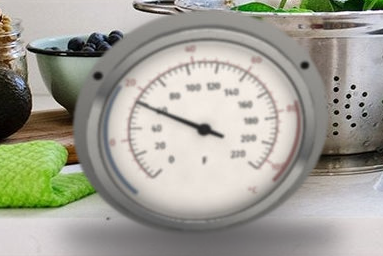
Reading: **60** °F
